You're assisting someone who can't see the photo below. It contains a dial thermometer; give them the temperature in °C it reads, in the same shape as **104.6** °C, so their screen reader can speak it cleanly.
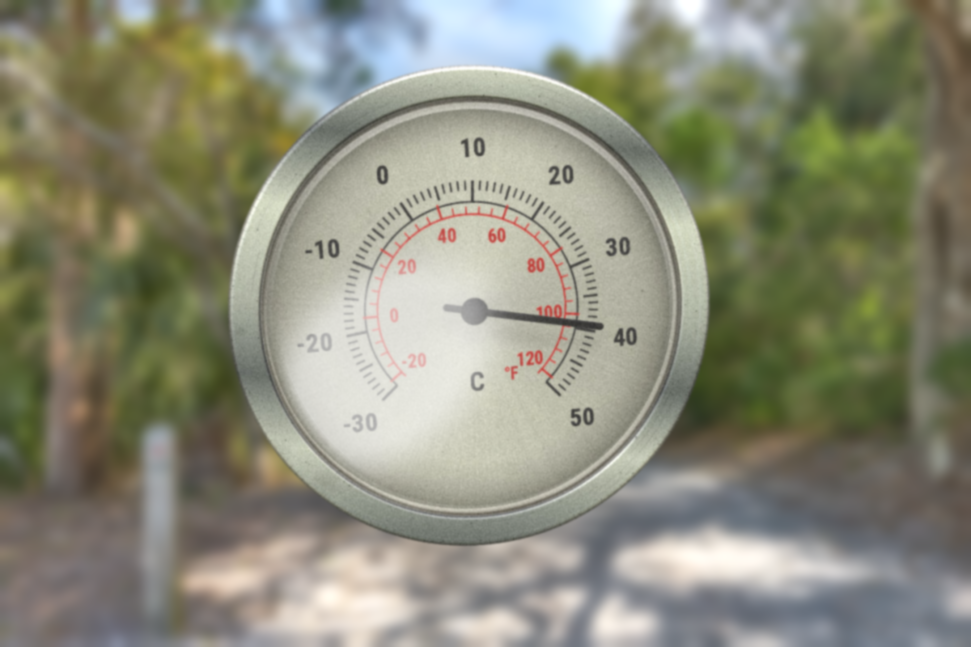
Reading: **39** °C
